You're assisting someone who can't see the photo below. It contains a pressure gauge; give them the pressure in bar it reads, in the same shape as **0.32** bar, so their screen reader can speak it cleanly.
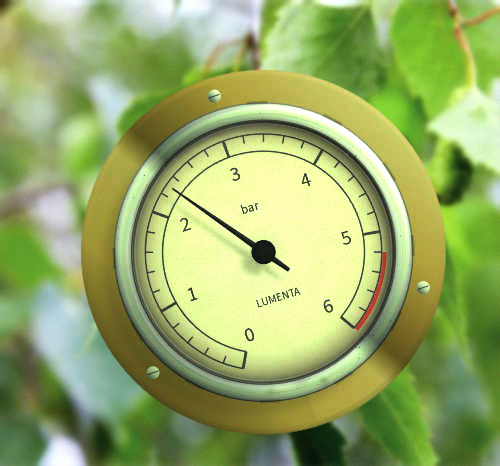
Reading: **2.3** bar
